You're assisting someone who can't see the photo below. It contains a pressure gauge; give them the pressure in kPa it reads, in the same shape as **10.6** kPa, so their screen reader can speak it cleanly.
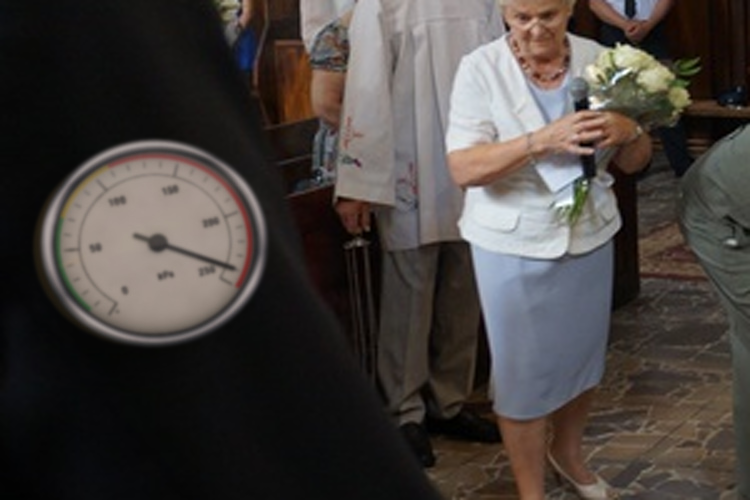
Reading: **240** kPa
